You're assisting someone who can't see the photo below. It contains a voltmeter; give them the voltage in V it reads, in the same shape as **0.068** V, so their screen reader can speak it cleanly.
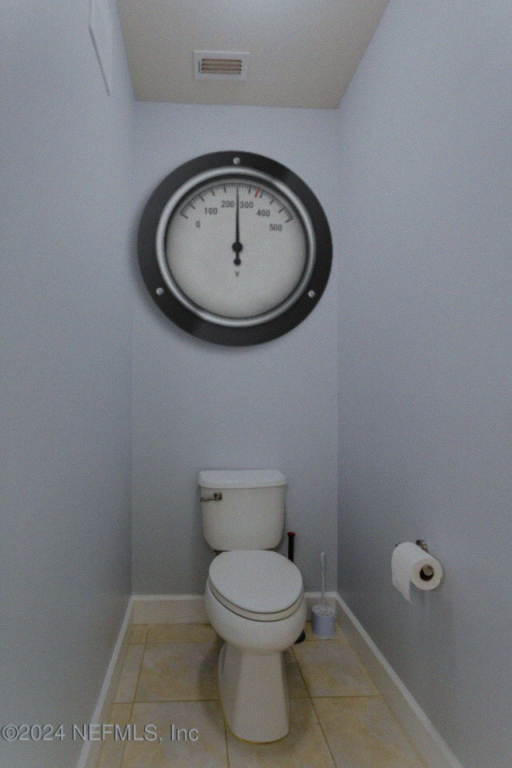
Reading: **250** V
